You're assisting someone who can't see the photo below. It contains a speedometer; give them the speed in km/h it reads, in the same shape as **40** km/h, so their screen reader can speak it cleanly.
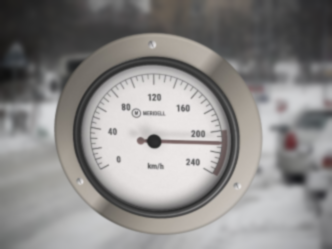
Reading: **210** km/h
